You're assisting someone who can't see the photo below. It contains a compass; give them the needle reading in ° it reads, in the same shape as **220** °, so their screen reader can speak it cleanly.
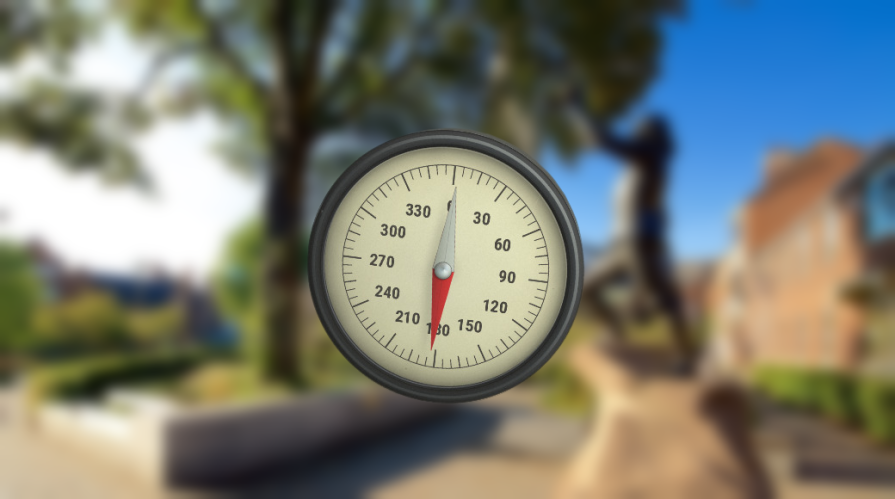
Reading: **182.5** °
